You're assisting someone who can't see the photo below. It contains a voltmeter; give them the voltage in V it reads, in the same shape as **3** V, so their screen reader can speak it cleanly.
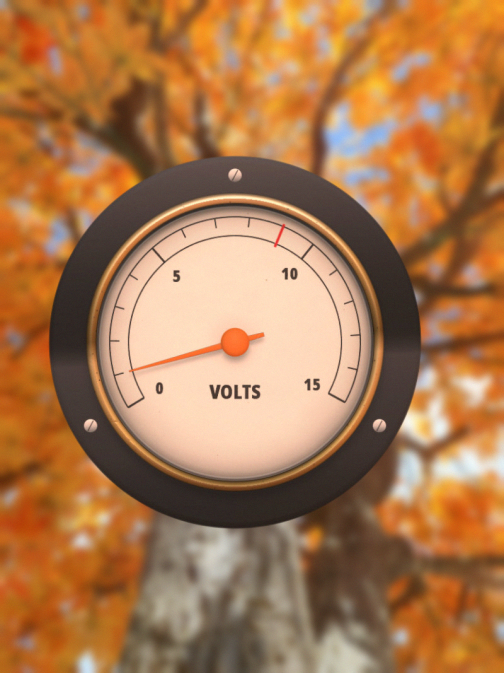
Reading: **1** V
